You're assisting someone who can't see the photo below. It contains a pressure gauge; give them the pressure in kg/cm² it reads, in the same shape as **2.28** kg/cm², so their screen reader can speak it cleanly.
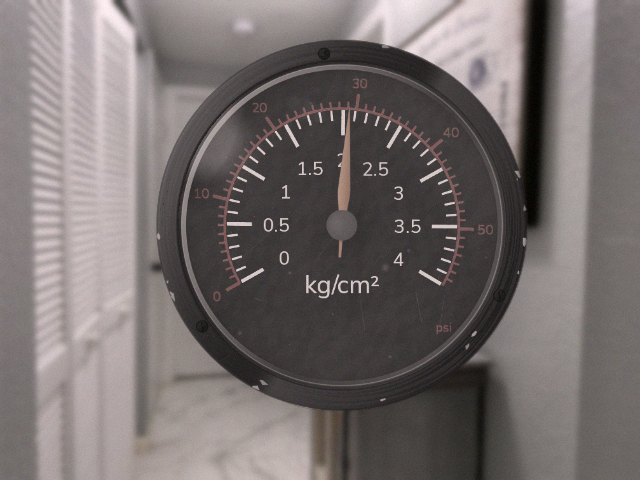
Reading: **2.05** kg/cm²
